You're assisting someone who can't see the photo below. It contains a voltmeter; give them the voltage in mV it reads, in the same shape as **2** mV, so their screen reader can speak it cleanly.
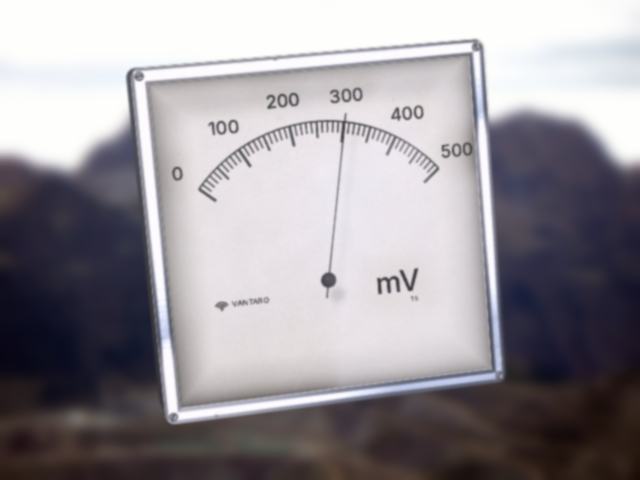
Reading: **300** mV
